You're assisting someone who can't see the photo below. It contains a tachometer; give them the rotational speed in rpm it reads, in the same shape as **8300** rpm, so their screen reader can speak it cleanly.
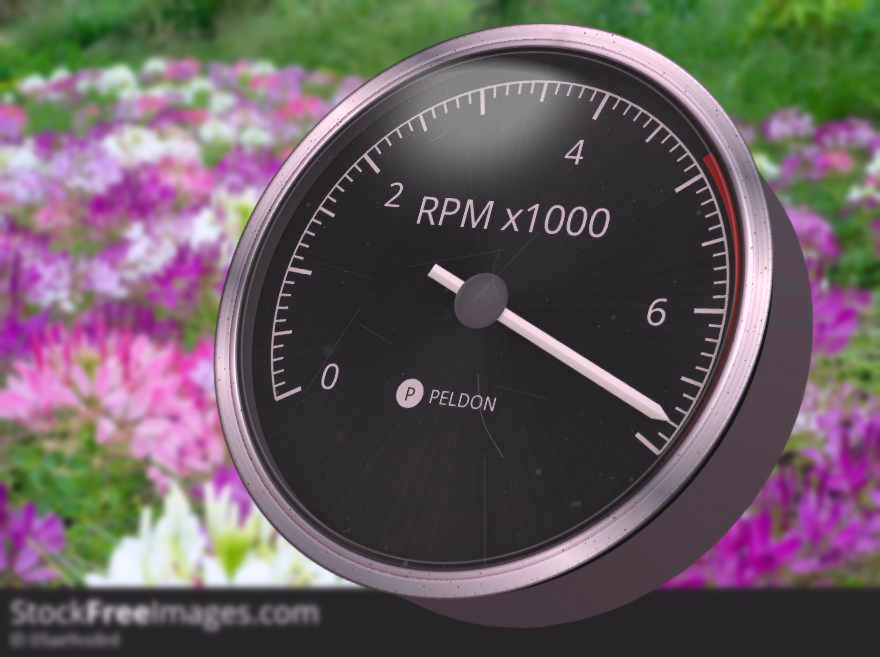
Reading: **6800** rpm
